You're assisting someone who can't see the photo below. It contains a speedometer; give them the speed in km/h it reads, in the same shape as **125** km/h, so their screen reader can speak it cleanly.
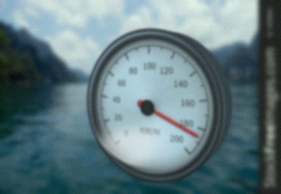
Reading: **185** km/h
